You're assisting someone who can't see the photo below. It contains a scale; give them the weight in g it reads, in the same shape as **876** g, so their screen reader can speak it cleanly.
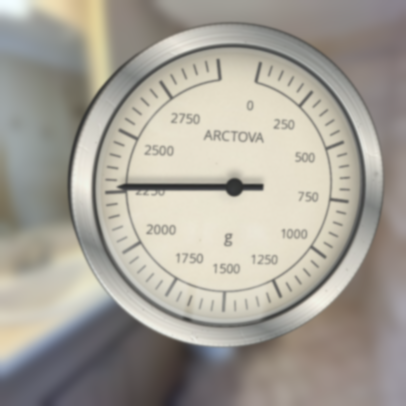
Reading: **2275** g
